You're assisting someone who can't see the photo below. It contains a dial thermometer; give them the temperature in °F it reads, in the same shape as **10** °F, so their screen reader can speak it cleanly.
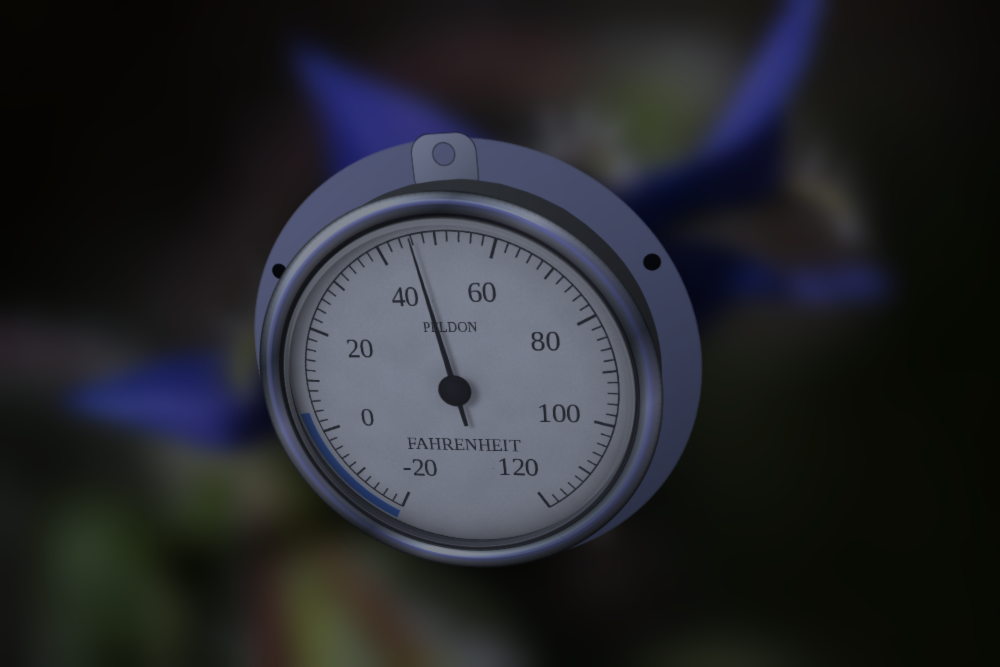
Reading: **46** °F
